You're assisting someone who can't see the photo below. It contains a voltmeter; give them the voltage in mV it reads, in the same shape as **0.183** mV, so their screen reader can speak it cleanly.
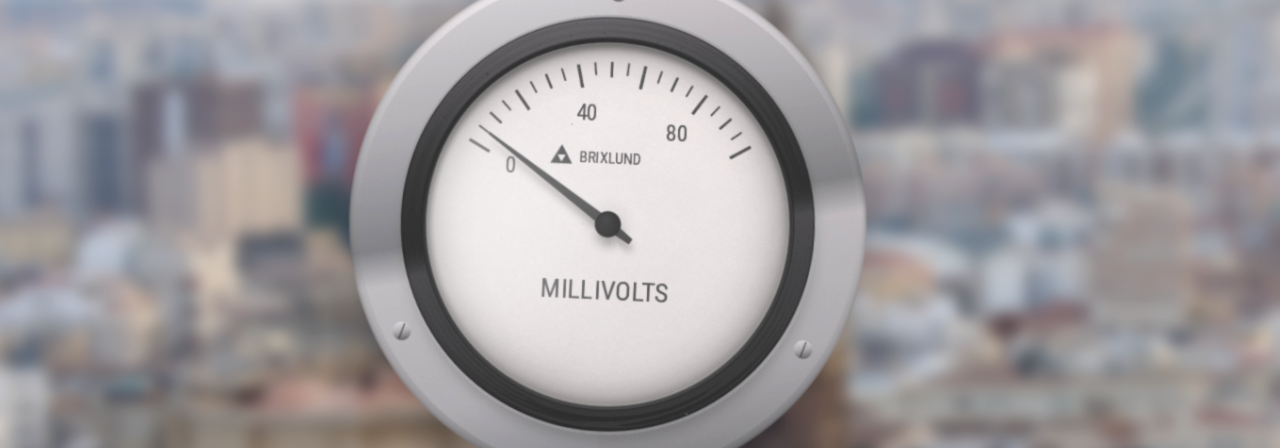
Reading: **5** mV
